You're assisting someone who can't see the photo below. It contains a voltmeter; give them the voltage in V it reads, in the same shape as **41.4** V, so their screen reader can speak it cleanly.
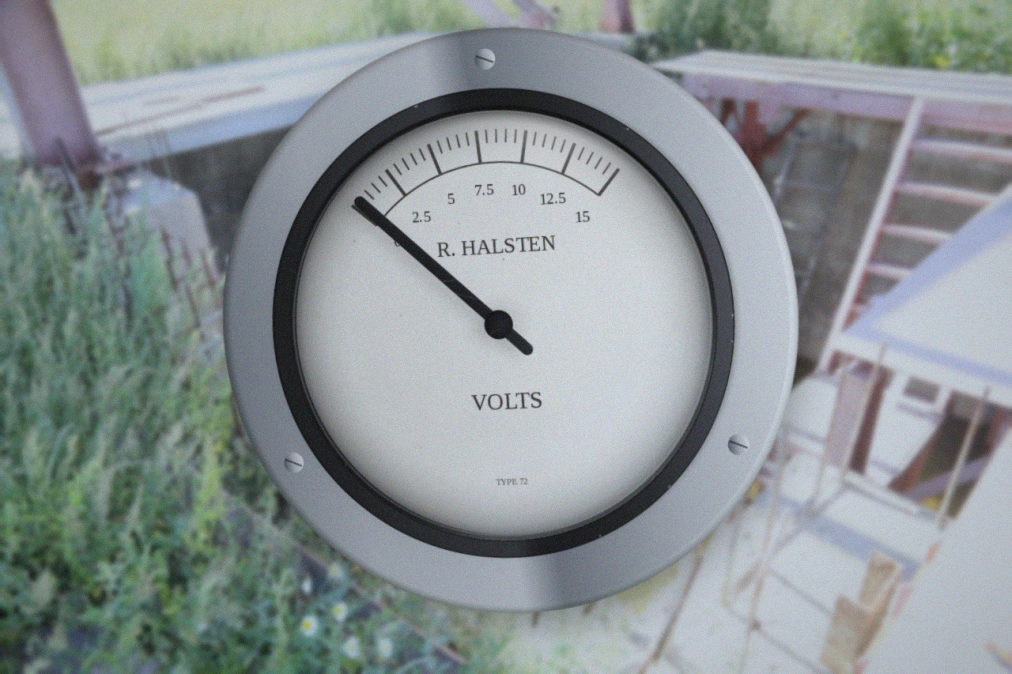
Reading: **0.5** V
